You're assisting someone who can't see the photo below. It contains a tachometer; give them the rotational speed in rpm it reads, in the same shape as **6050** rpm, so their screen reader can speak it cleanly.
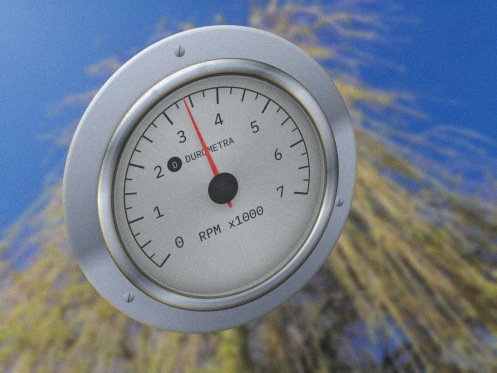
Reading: **3375** rpm
